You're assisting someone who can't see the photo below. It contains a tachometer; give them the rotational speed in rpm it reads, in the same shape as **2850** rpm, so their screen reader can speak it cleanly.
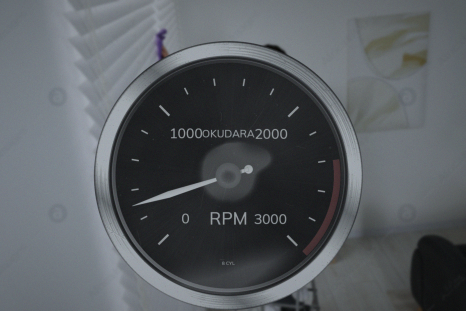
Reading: **300** rpm
